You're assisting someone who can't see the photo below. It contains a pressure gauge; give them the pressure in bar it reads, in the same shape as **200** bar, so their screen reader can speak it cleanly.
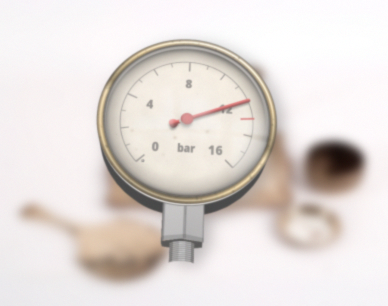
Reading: **12** bar
